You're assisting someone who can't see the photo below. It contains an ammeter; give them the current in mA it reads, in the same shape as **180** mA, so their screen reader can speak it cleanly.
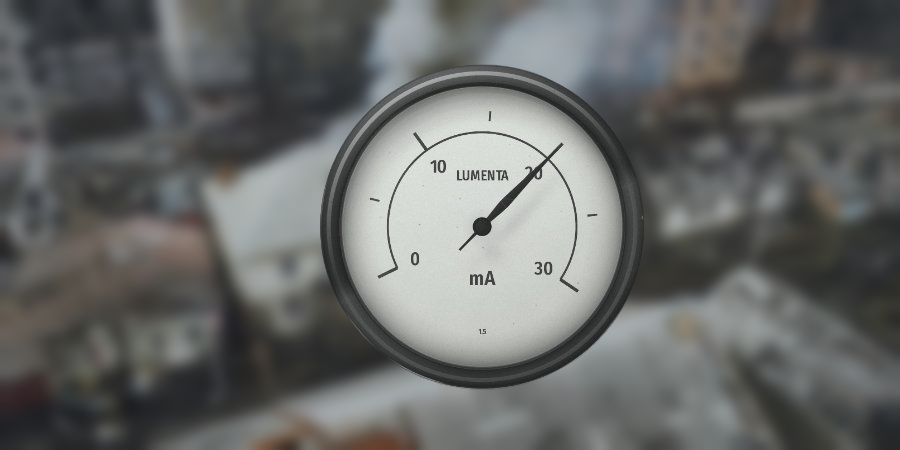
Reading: **20** mA
